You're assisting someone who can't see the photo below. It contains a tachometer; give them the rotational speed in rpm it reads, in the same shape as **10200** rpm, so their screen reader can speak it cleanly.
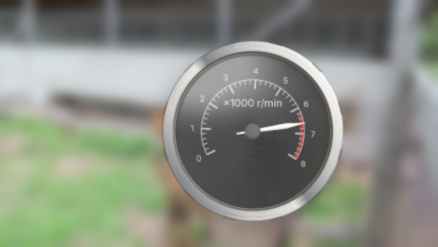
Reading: **6600** rpm
